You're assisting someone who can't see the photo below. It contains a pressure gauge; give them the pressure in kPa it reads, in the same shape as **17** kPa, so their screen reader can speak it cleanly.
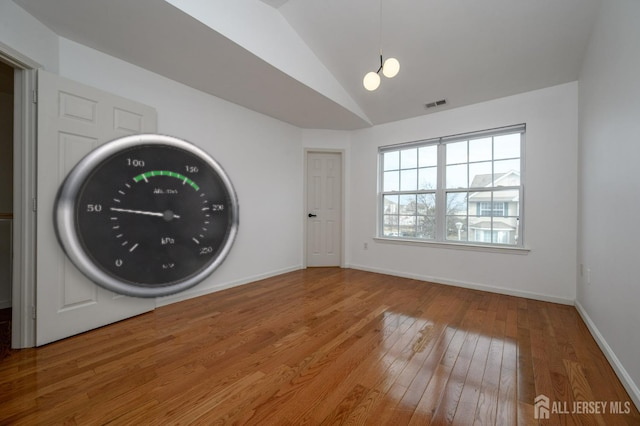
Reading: **50** kPa
